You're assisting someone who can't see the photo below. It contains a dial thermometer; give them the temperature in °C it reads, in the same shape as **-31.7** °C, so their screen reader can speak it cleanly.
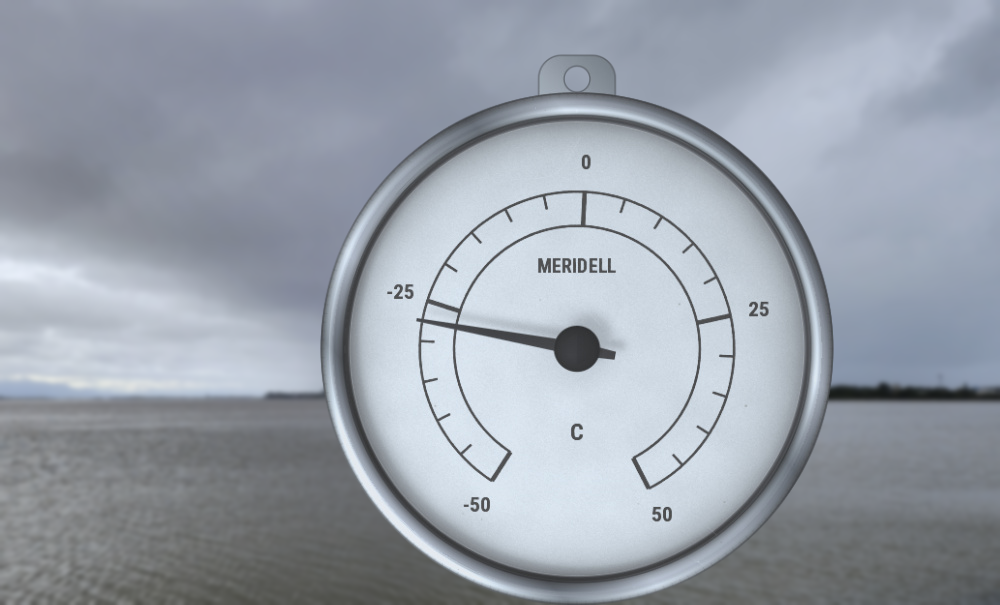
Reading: **-27.5** °C
